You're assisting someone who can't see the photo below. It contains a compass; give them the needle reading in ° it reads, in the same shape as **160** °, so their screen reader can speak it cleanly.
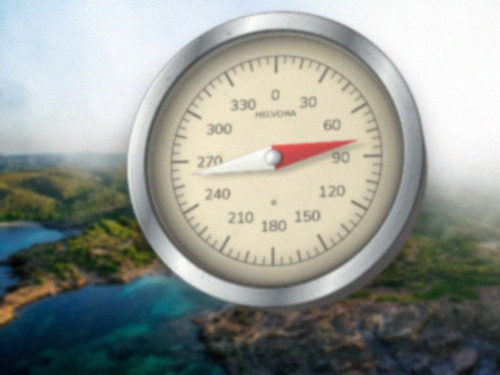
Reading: **80** °
